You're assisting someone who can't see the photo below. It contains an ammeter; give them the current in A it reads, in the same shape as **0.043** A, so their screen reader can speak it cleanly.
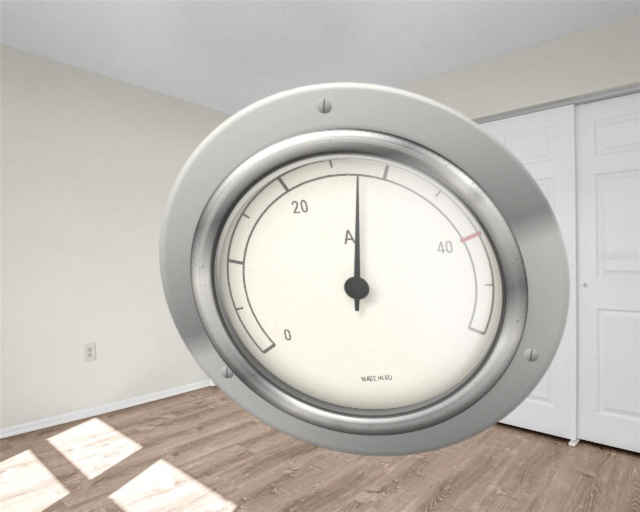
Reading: **27.5** A
